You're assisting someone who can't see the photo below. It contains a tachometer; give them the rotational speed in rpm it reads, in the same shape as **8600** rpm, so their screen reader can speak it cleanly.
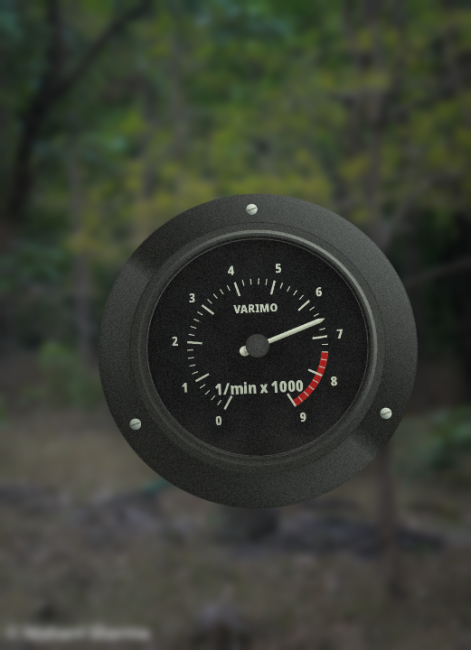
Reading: **6600** rpm
